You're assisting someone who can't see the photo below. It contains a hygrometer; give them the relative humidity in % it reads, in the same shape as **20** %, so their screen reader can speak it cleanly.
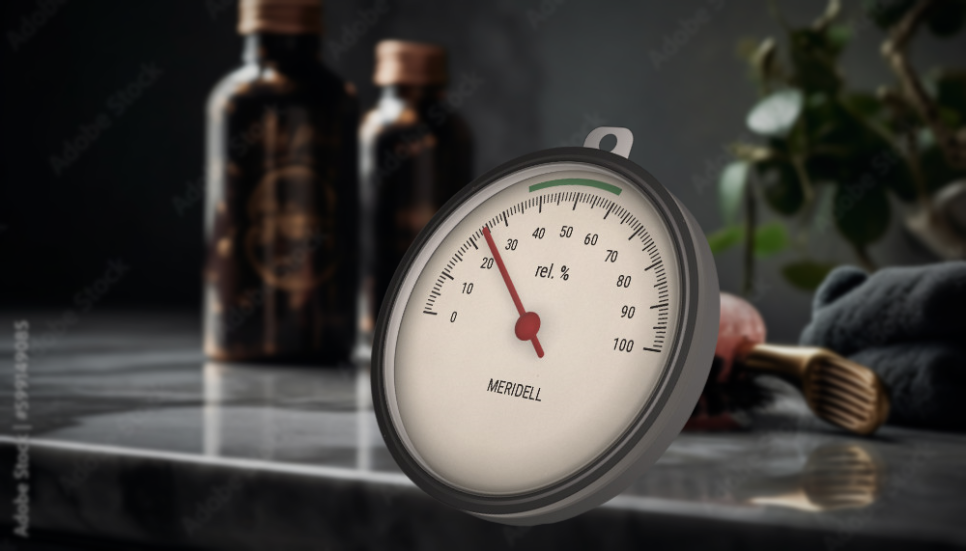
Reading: **25** %
